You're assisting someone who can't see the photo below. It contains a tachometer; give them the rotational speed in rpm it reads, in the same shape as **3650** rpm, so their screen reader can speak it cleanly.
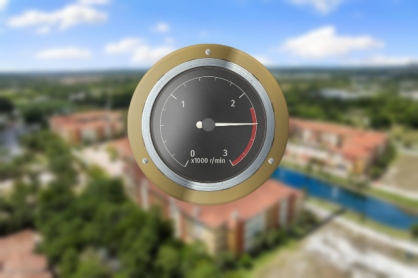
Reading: **2400** rpm
